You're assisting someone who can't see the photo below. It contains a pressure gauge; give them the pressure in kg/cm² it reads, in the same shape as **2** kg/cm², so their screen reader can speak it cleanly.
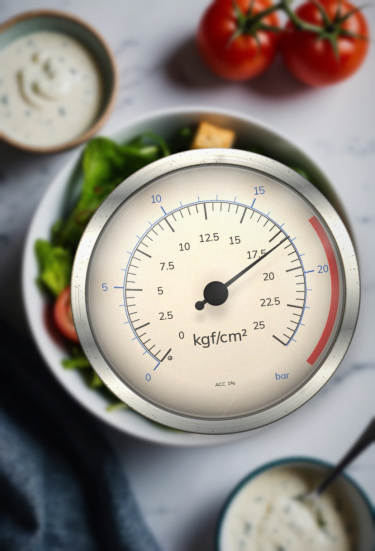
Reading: **18** kg/cm²
